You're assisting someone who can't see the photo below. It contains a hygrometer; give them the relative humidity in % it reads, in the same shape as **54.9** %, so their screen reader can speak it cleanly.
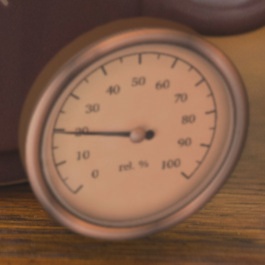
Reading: **20** %
